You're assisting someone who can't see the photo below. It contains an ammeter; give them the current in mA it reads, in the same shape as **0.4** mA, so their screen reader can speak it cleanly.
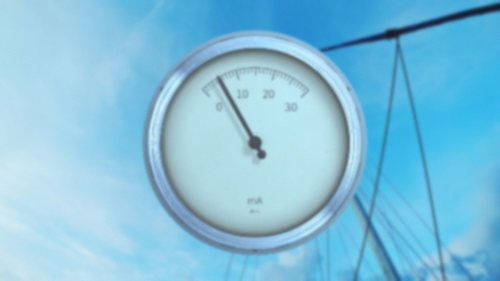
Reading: **5** mA
